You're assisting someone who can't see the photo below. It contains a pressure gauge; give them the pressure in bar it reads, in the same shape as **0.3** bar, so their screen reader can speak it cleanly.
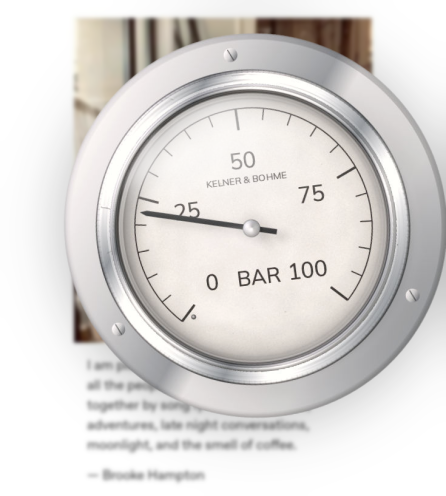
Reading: **22.5** bar
